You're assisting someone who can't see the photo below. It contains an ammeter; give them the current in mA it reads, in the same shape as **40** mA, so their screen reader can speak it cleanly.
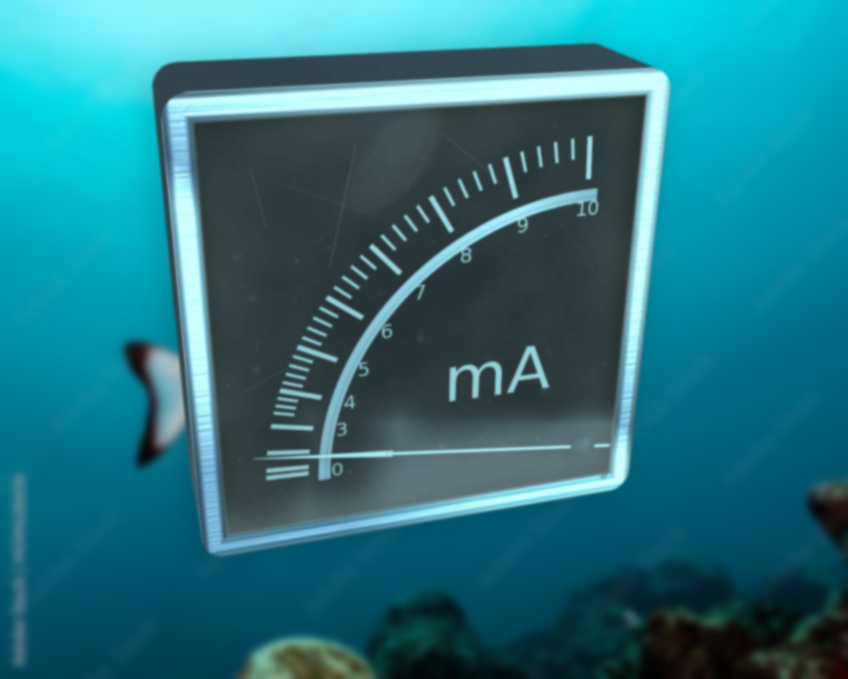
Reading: **2** mA
